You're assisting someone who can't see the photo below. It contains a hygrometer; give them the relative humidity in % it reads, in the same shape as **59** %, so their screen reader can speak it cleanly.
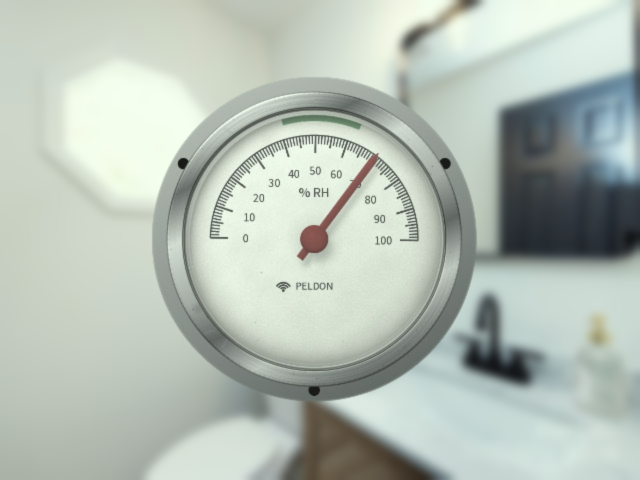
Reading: **70** %
